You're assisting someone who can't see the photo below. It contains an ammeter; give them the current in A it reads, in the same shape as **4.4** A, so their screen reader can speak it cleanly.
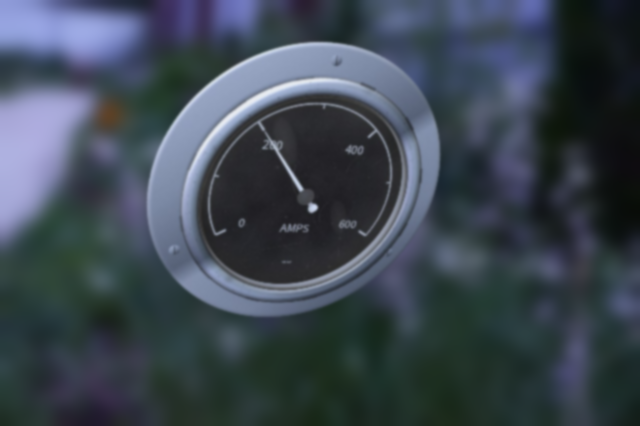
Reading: **200** A
